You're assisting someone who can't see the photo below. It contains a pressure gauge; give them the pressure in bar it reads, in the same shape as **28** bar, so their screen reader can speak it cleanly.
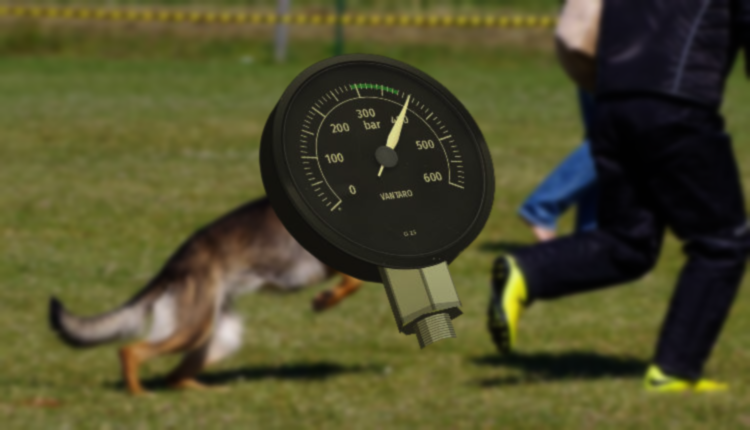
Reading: **400** bar
